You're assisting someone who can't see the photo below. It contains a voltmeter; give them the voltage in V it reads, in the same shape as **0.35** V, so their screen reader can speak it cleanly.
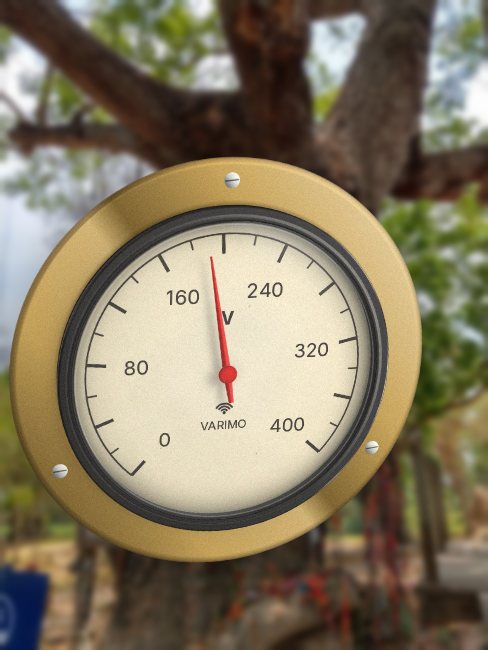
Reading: **190** V
